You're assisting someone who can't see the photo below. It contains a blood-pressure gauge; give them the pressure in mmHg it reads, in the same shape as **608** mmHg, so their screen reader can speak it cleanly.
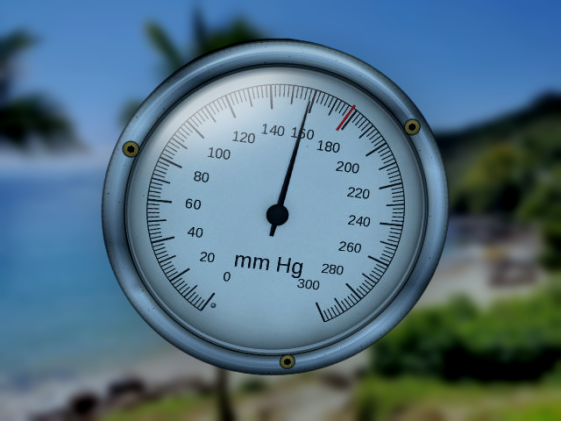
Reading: **158** mmHg
